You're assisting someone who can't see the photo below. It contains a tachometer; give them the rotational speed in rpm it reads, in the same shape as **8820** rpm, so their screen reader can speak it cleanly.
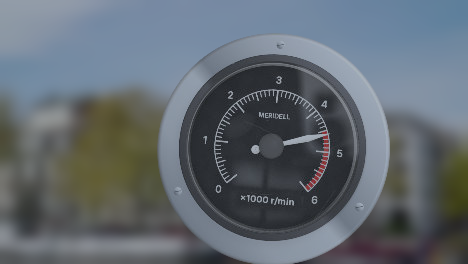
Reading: **4600** rpm
